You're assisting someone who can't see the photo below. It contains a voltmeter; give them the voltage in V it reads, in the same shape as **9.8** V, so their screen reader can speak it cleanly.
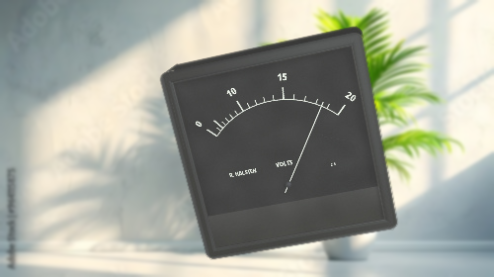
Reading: **18.5** V
